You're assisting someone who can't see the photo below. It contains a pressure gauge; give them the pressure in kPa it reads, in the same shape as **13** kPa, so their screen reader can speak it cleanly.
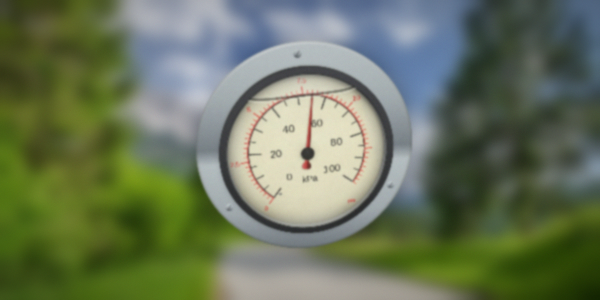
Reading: **55** kPa
